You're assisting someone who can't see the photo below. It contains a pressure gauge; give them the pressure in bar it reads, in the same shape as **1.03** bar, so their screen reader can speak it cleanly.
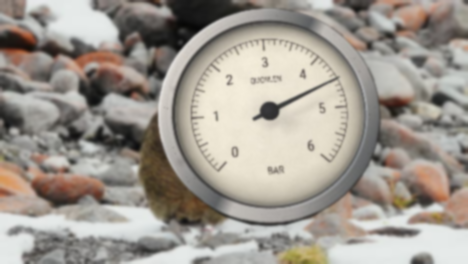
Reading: **4.5** bar
